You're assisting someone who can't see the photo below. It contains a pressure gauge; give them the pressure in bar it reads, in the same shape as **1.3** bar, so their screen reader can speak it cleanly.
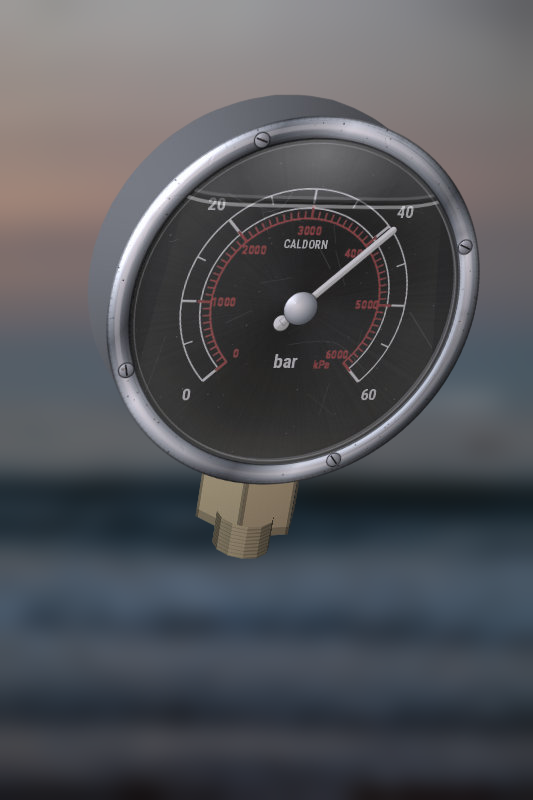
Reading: **40** bar
